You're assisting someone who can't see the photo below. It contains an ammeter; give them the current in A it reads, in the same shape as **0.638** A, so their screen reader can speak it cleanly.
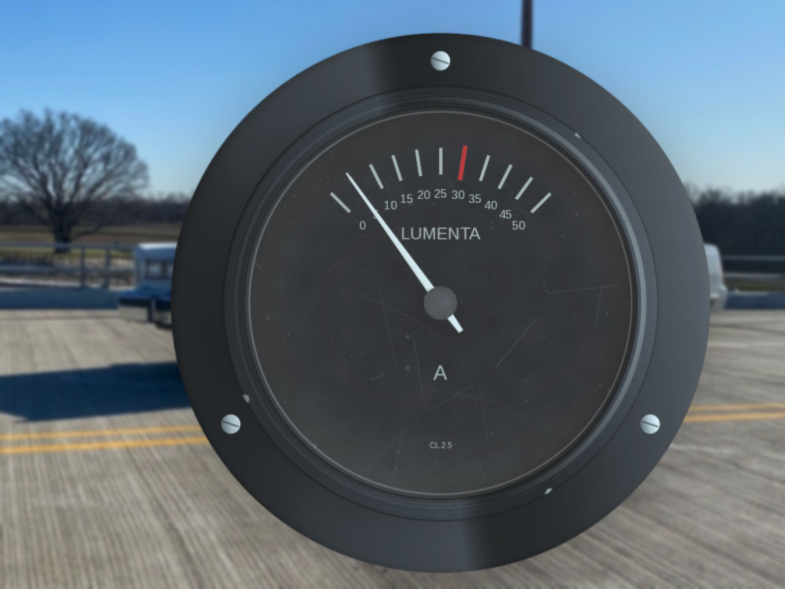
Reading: **5** A
